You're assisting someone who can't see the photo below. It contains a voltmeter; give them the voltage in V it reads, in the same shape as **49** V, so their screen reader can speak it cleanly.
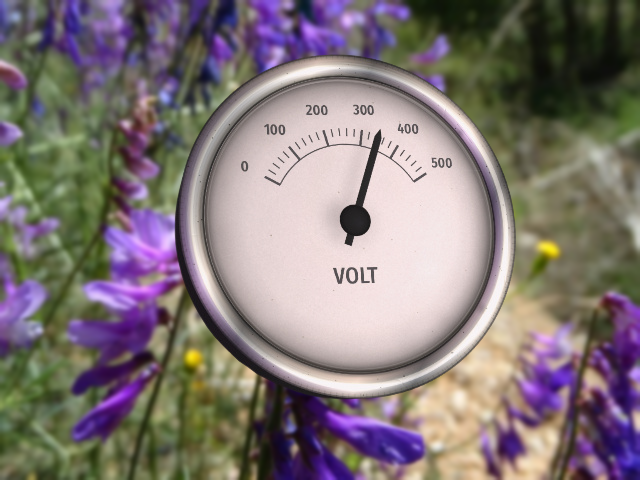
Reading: **340** V
